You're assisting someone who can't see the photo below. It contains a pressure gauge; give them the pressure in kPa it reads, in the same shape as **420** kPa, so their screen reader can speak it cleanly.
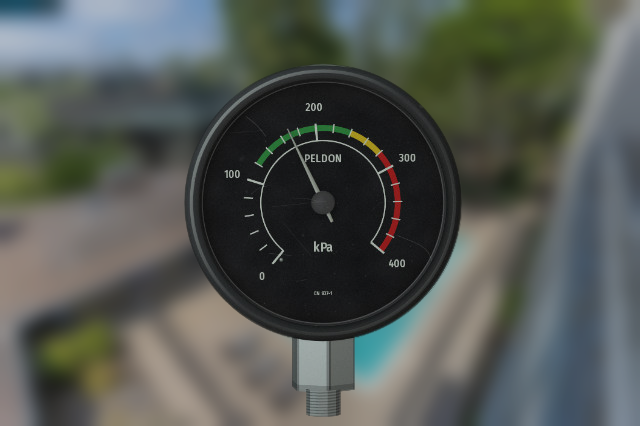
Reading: **170** kPa
